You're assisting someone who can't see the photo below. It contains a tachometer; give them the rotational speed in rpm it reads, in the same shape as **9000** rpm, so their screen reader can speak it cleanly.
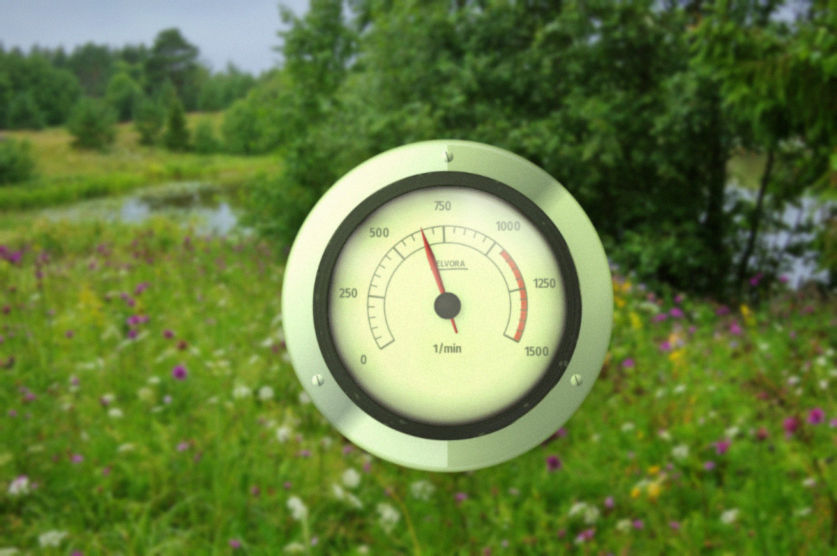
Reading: **650** rpm
